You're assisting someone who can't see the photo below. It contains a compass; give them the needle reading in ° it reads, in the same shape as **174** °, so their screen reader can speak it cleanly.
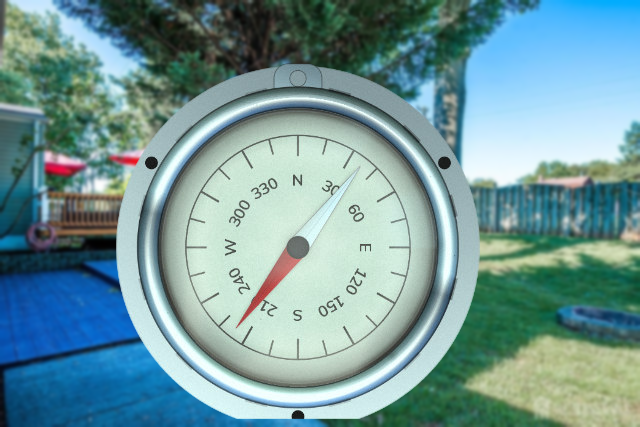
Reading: **217.5** °
